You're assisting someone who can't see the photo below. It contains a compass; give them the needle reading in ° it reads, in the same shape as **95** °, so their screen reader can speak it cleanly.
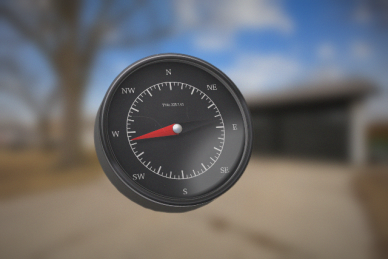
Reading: **260** °
